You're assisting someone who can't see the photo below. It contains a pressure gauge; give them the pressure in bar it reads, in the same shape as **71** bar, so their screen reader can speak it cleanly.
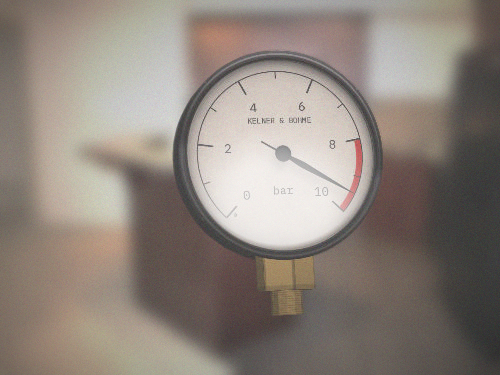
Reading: **9.5** bar
